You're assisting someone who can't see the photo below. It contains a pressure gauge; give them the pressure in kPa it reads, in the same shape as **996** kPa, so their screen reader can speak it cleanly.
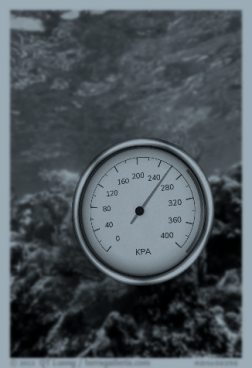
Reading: **260** kPa
